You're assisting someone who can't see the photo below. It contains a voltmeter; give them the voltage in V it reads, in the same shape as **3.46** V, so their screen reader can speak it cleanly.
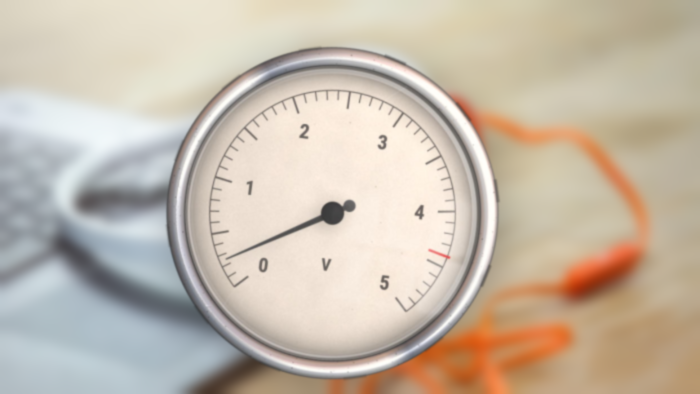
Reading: **0.25** V
